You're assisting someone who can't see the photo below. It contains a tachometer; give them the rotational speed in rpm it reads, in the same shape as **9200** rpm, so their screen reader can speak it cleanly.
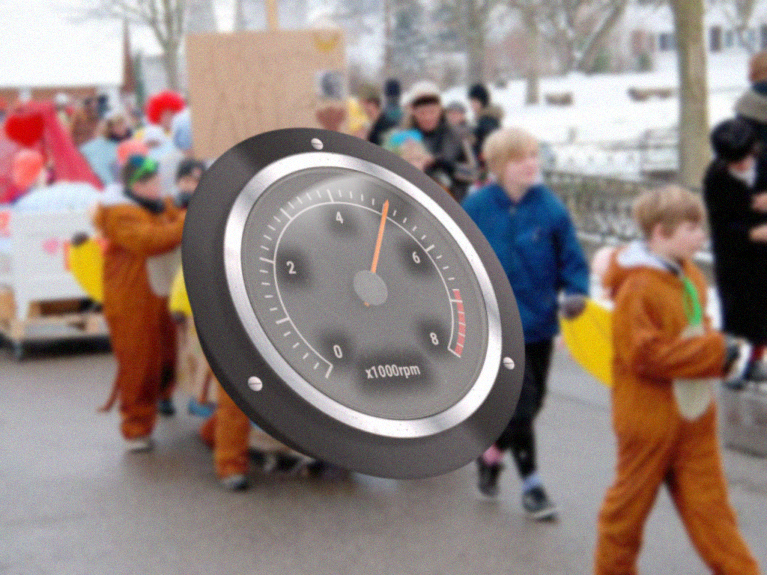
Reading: **5000** rpm
